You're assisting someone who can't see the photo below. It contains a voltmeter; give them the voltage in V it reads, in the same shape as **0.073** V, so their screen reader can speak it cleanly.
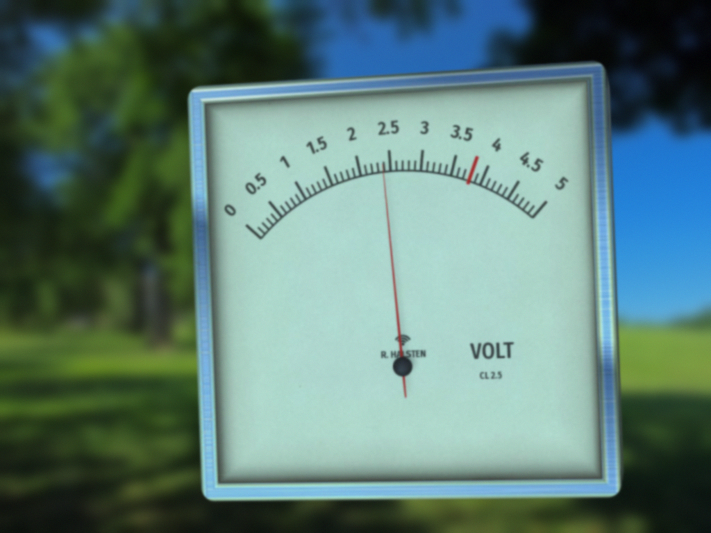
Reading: **2.4** V
